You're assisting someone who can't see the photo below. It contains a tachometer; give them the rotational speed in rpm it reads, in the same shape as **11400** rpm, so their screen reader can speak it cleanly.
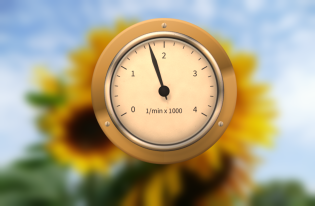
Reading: **1700** rpm
